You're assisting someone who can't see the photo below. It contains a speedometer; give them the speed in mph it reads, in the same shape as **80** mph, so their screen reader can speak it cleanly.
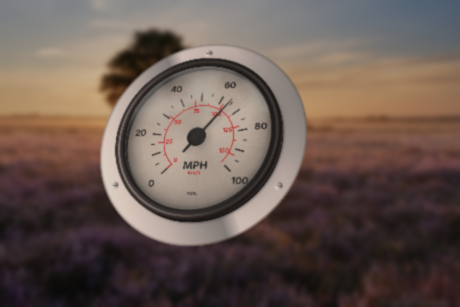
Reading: **65** mph
